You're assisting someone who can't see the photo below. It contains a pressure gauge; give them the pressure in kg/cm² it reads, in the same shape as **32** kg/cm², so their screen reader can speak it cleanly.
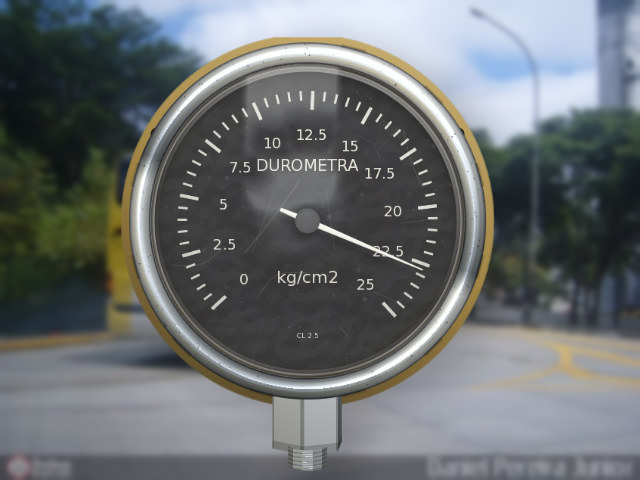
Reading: **22.75** kg/cm²
